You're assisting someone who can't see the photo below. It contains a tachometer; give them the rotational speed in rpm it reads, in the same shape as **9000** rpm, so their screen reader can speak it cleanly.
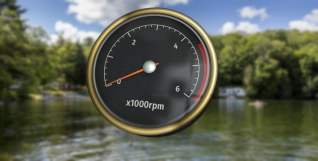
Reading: **0** rpm
